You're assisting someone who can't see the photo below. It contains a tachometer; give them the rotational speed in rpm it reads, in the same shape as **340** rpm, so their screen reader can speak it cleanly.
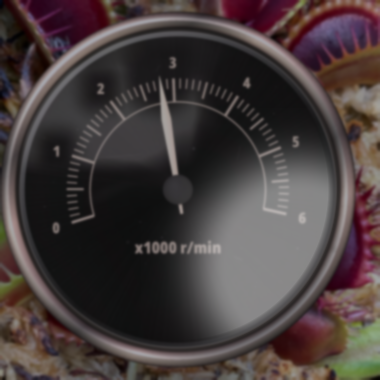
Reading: **2800** rpm
